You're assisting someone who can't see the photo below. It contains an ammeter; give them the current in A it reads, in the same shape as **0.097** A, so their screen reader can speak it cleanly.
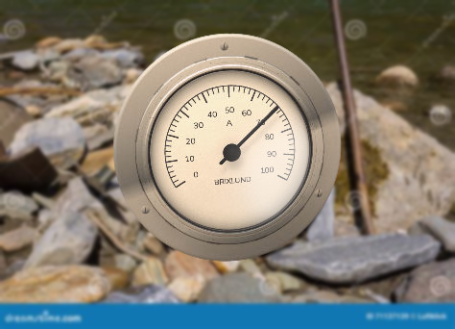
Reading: **70** A
